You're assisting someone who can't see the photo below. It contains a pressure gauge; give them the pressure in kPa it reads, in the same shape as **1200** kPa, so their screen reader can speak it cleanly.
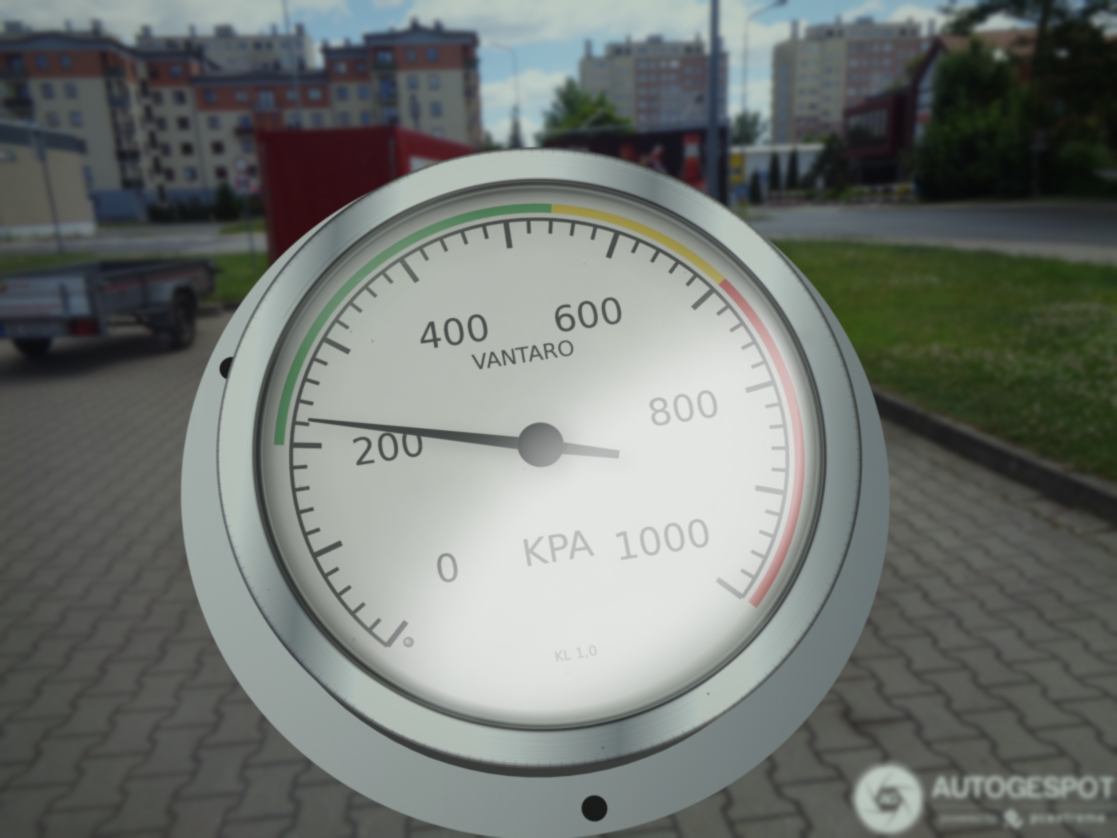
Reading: **220** kPa
